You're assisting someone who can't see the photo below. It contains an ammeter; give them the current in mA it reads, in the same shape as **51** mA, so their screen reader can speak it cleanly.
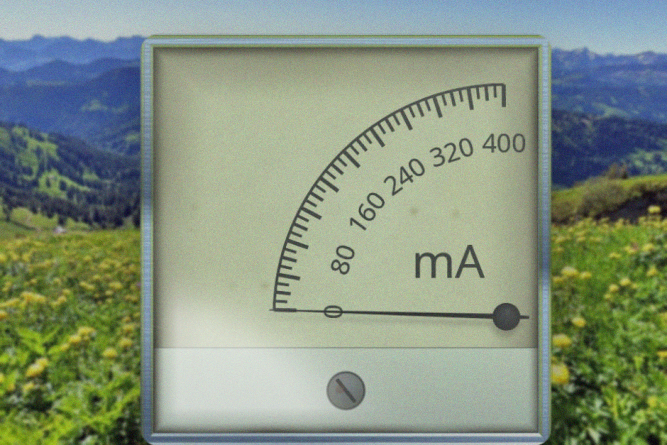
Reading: **0** mA
